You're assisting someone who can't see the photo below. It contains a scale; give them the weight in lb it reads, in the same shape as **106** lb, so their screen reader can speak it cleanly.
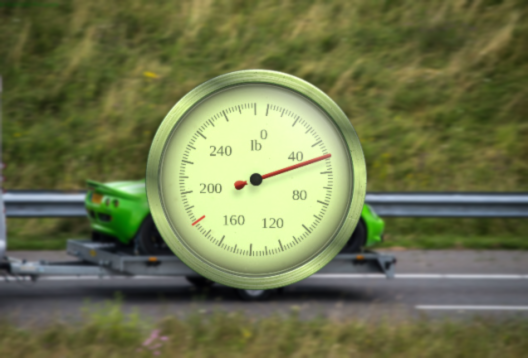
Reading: **50** lb
